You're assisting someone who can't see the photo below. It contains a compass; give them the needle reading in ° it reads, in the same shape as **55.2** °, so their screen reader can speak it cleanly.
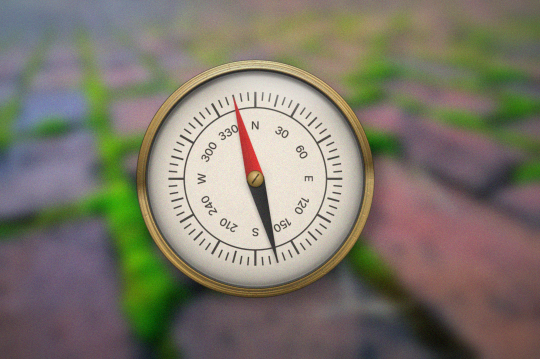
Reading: **345** °
